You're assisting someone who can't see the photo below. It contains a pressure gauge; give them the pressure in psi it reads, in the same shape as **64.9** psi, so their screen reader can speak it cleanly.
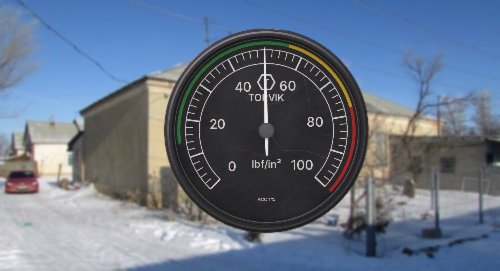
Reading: **50** psi
